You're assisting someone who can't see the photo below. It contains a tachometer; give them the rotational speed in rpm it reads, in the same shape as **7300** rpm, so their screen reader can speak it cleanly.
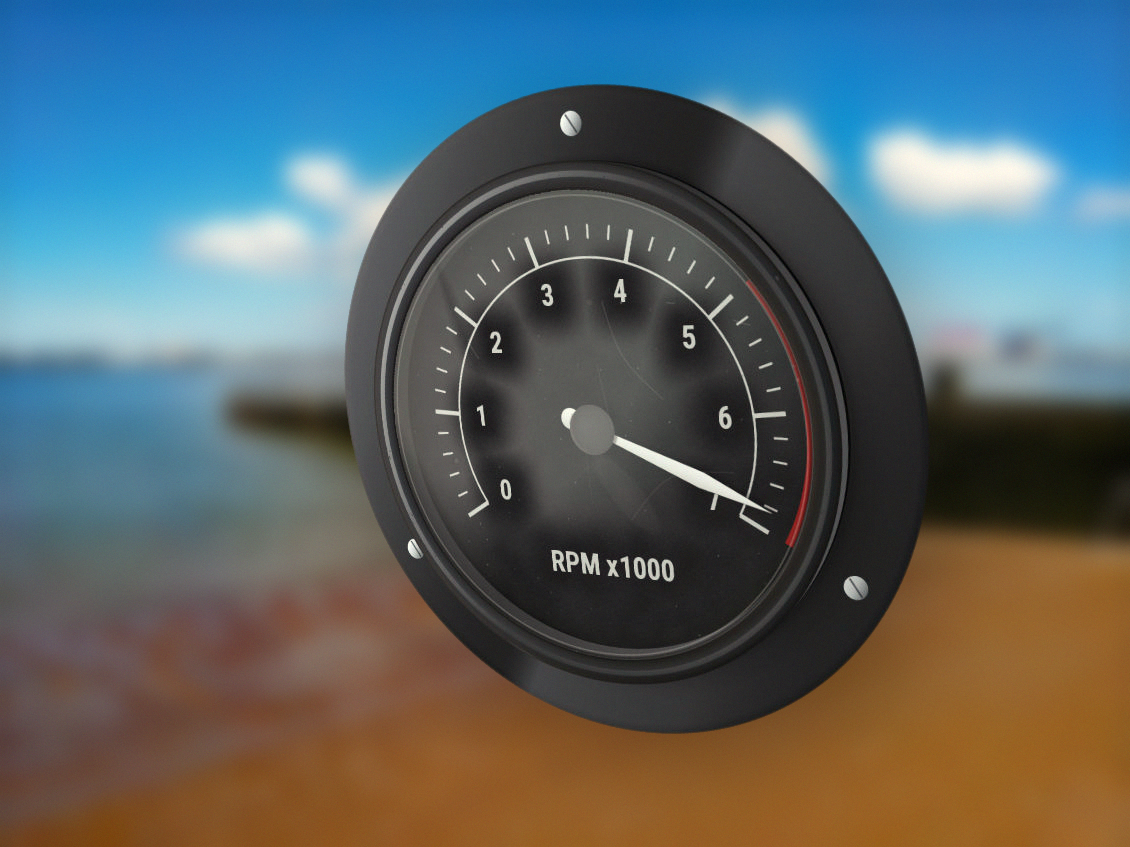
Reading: **6800** rpm
